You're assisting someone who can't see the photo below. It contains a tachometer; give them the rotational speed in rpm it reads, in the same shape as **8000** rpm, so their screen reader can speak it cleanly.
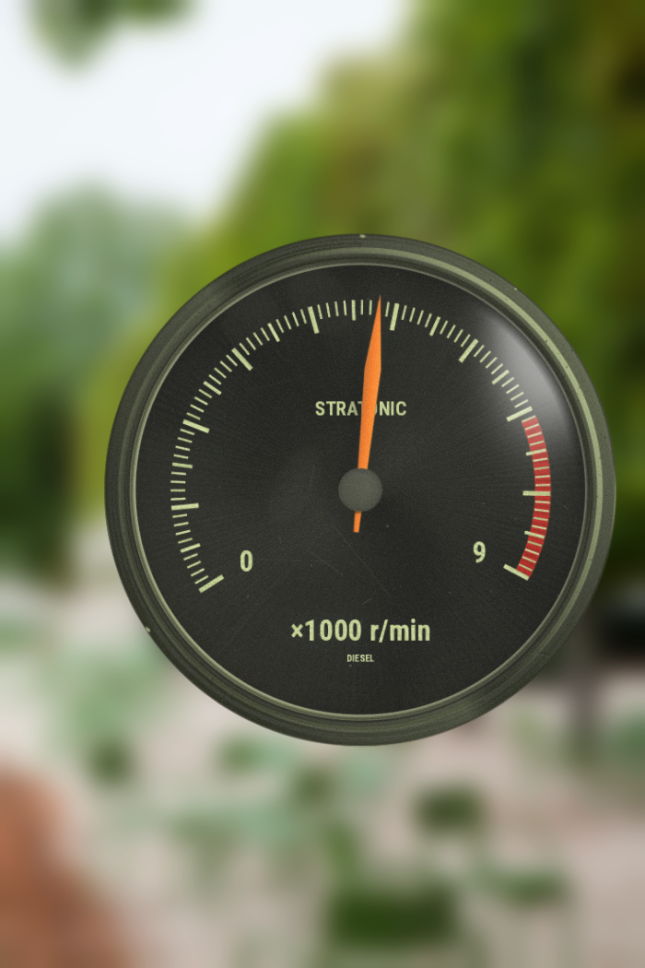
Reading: **4800** rpm
